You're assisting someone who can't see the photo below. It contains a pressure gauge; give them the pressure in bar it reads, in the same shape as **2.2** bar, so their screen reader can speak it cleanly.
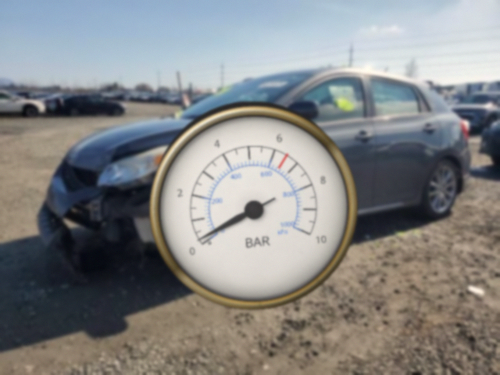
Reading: **0.25** bar
